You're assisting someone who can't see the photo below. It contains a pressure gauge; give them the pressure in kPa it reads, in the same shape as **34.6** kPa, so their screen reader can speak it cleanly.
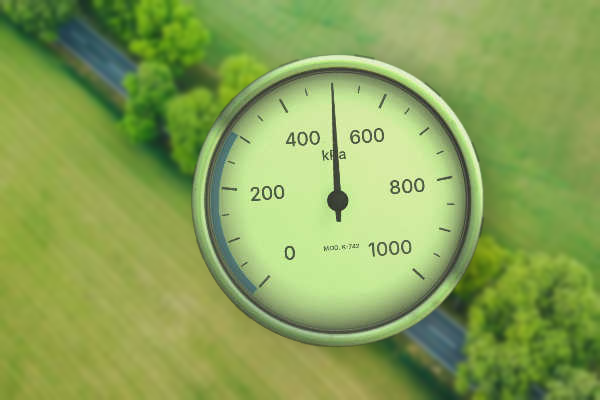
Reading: **500** kPa
